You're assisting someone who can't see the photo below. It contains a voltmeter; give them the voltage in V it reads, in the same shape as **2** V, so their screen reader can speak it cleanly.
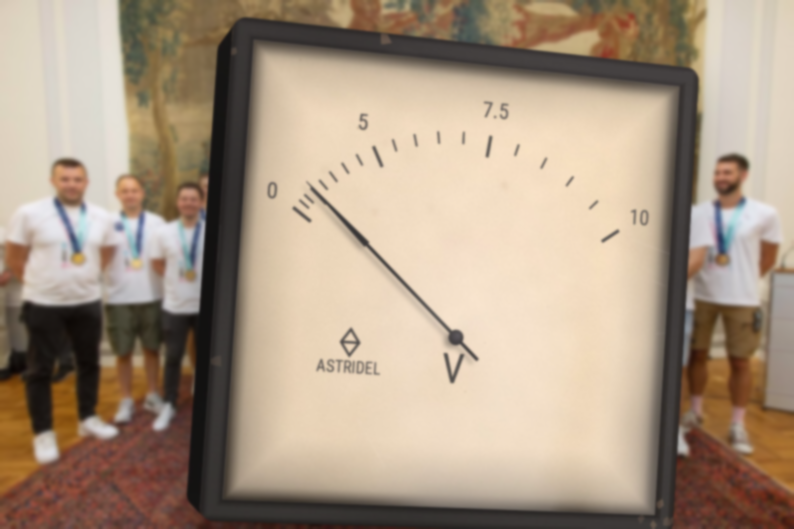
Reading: **2.5** V
